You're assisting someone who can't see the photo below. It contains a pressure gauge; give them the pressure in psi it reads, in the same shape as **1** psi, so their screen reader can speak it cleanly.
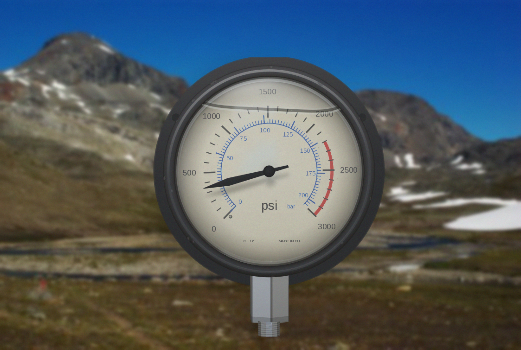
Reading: **350** psi
